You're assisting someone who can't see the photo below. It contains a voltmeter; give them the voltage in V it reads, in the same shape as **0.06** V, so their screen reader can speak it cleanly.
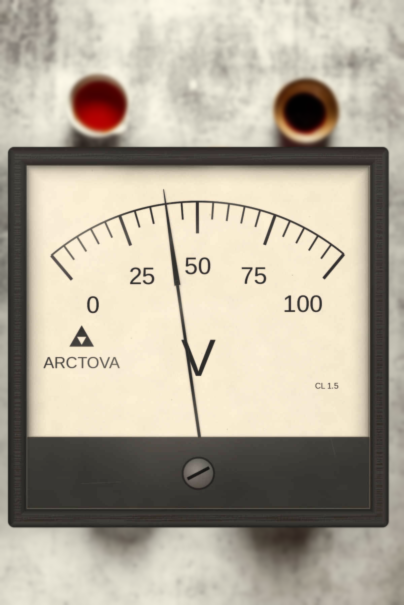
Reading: **40** V
